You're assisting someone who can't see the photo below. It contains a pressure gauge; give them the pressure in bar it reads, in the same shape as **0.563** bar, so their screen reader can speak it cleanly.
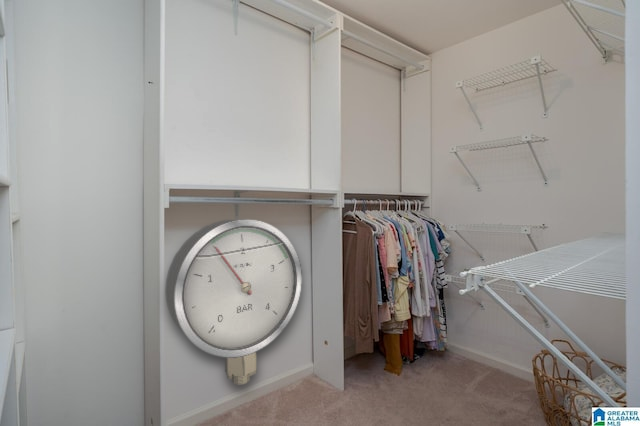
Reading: **1.5** bar
